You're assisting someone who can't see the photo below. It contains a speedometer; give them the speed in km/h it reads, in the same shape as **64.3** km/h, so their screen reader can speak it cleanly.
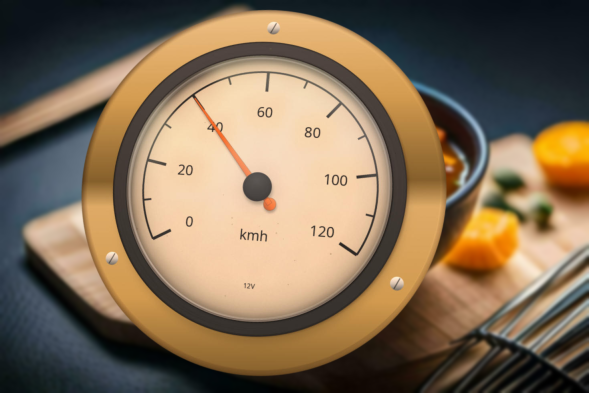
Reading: **40** km/h
